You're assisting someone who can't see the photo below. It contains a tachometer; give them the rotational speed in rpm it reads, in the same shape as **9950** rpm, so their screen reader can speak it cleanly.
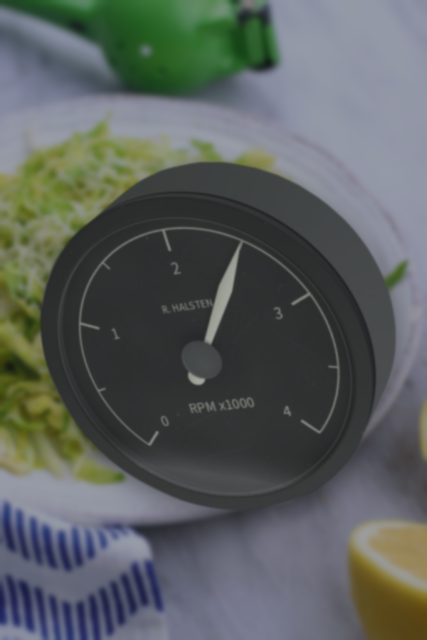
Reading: **2500** rpm
